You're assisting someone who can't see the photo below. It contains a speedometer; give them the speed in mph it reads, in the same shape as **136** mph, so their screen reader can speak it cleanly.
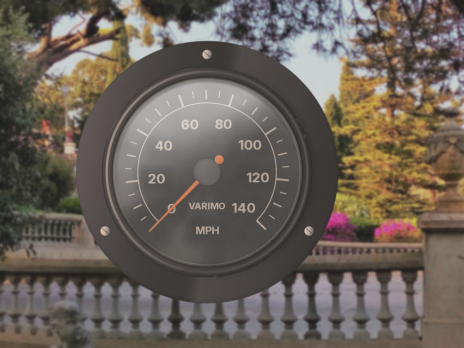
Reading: **0** mph
